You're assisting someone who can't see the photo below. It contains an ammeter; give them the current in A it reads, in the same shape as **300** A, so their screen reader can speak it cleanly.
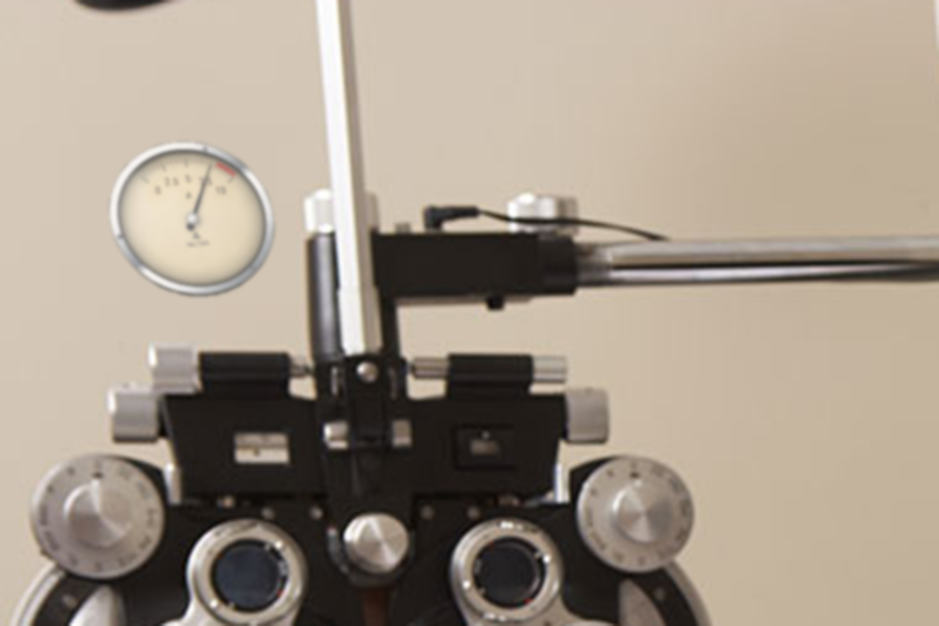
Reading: **7.5** A
